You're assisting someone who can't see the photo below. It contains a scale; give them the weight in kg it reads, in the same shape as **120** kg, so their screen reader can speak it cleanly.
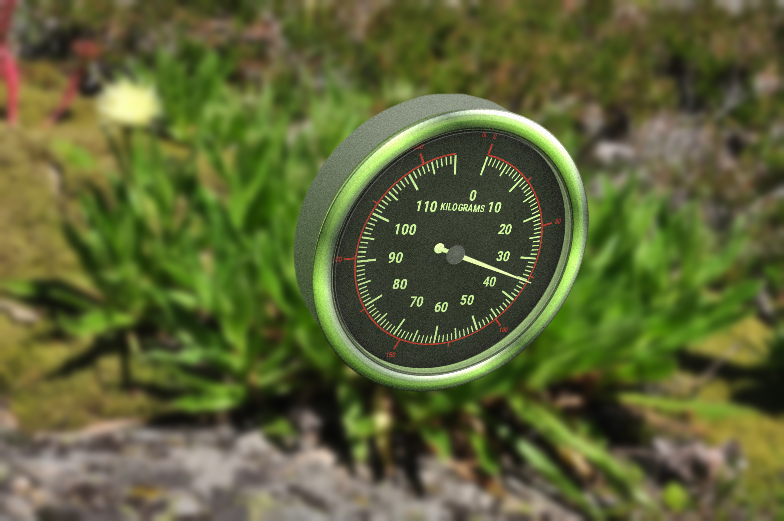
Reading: **35** kg
